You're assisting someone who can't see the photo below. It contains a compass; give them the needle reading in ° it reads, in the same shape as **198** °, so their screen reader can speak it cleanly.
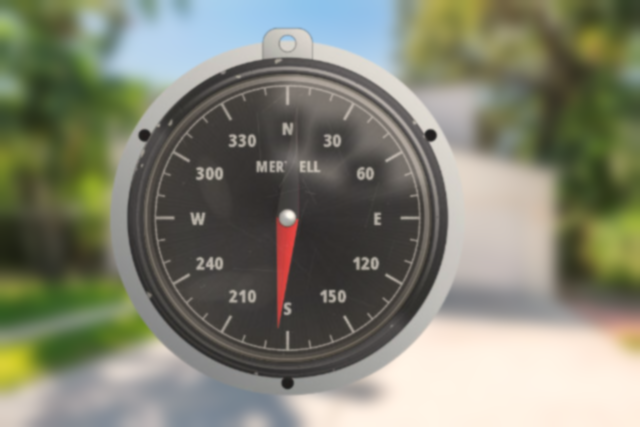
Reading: **185** °
